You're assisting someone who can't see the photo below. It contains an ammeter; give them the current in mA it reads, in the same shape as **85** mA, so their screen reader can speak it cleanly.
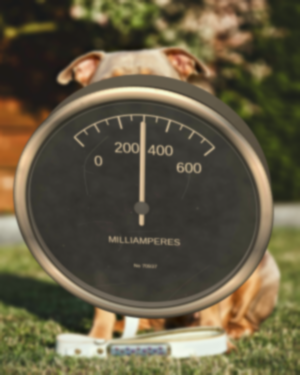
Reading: **300** mA
